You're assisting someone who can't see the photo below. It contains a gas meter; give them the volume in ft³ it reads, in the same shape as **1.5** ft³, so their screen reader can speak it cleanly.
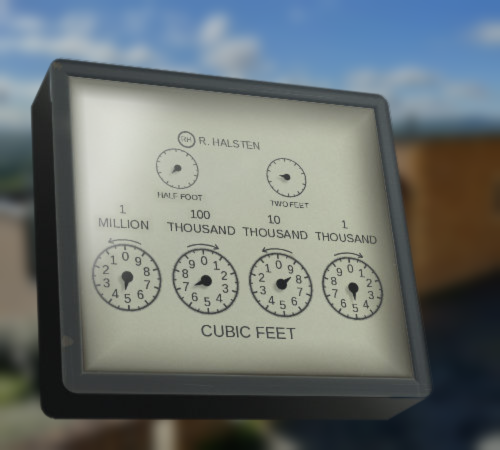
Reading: **468500** ft³
